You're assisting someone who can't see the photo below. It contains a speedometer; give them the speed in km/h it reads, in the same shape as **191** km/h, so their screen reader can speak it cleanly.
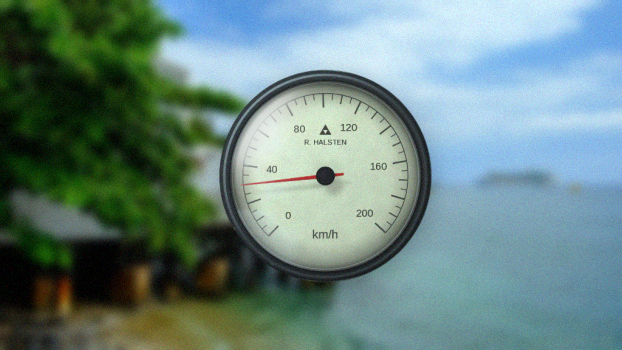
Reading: **30** km/h
